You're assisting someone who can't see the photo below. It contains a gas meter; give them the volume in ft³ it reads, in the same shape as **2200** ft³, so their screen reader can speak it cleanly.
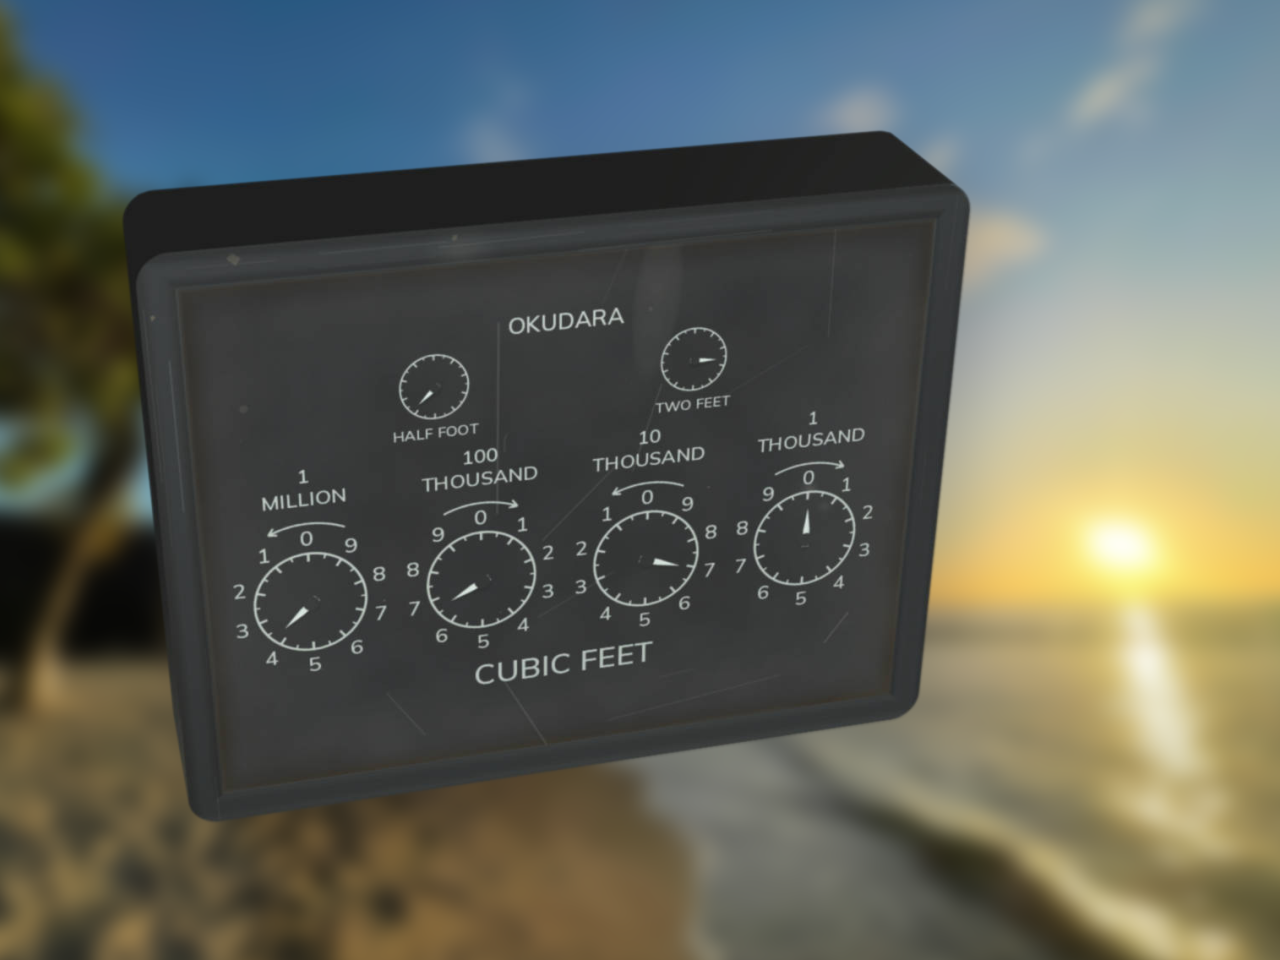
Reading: **367000** ft³
